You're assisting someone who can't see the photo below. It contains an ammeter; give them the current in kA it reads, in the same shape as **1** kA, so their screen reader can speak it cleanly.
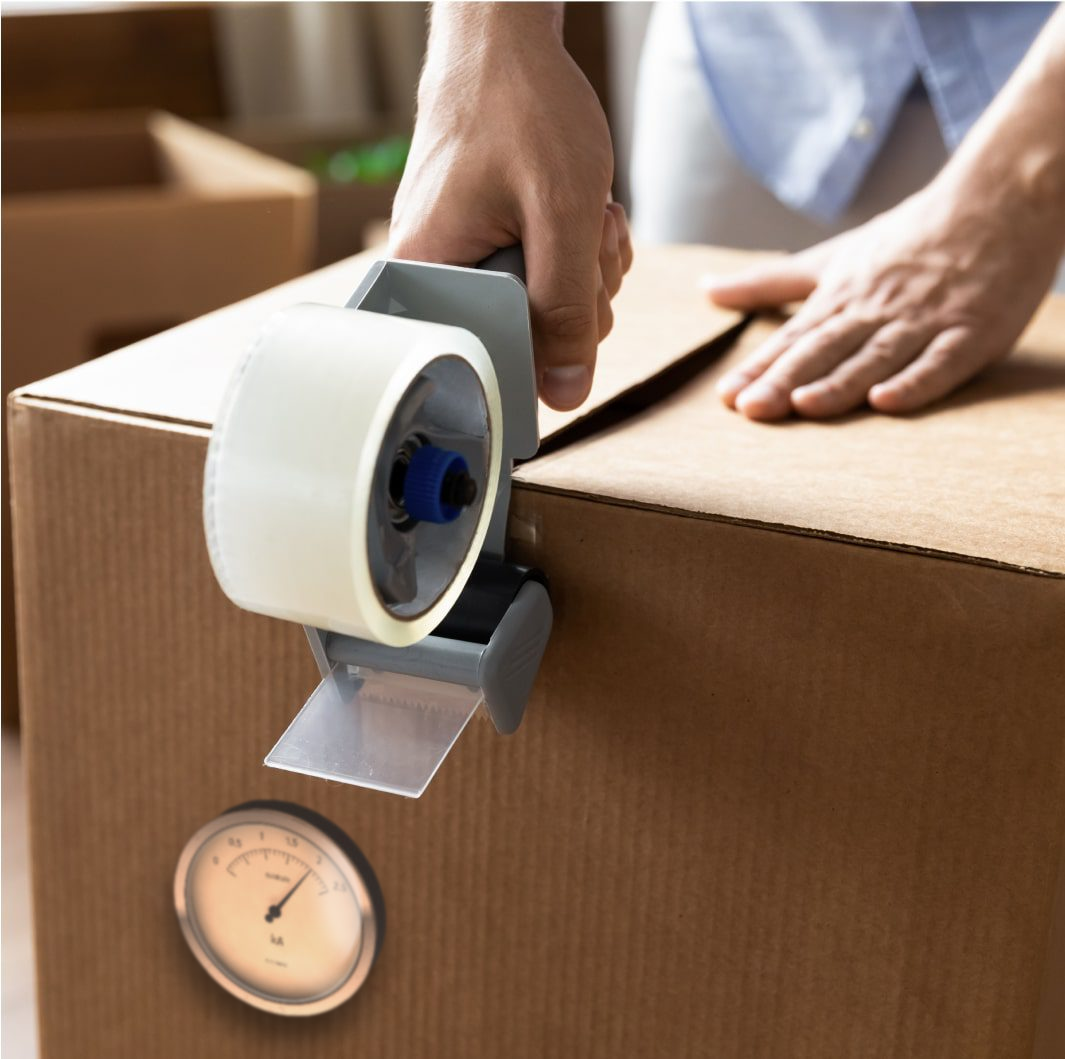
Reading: **2** kA
